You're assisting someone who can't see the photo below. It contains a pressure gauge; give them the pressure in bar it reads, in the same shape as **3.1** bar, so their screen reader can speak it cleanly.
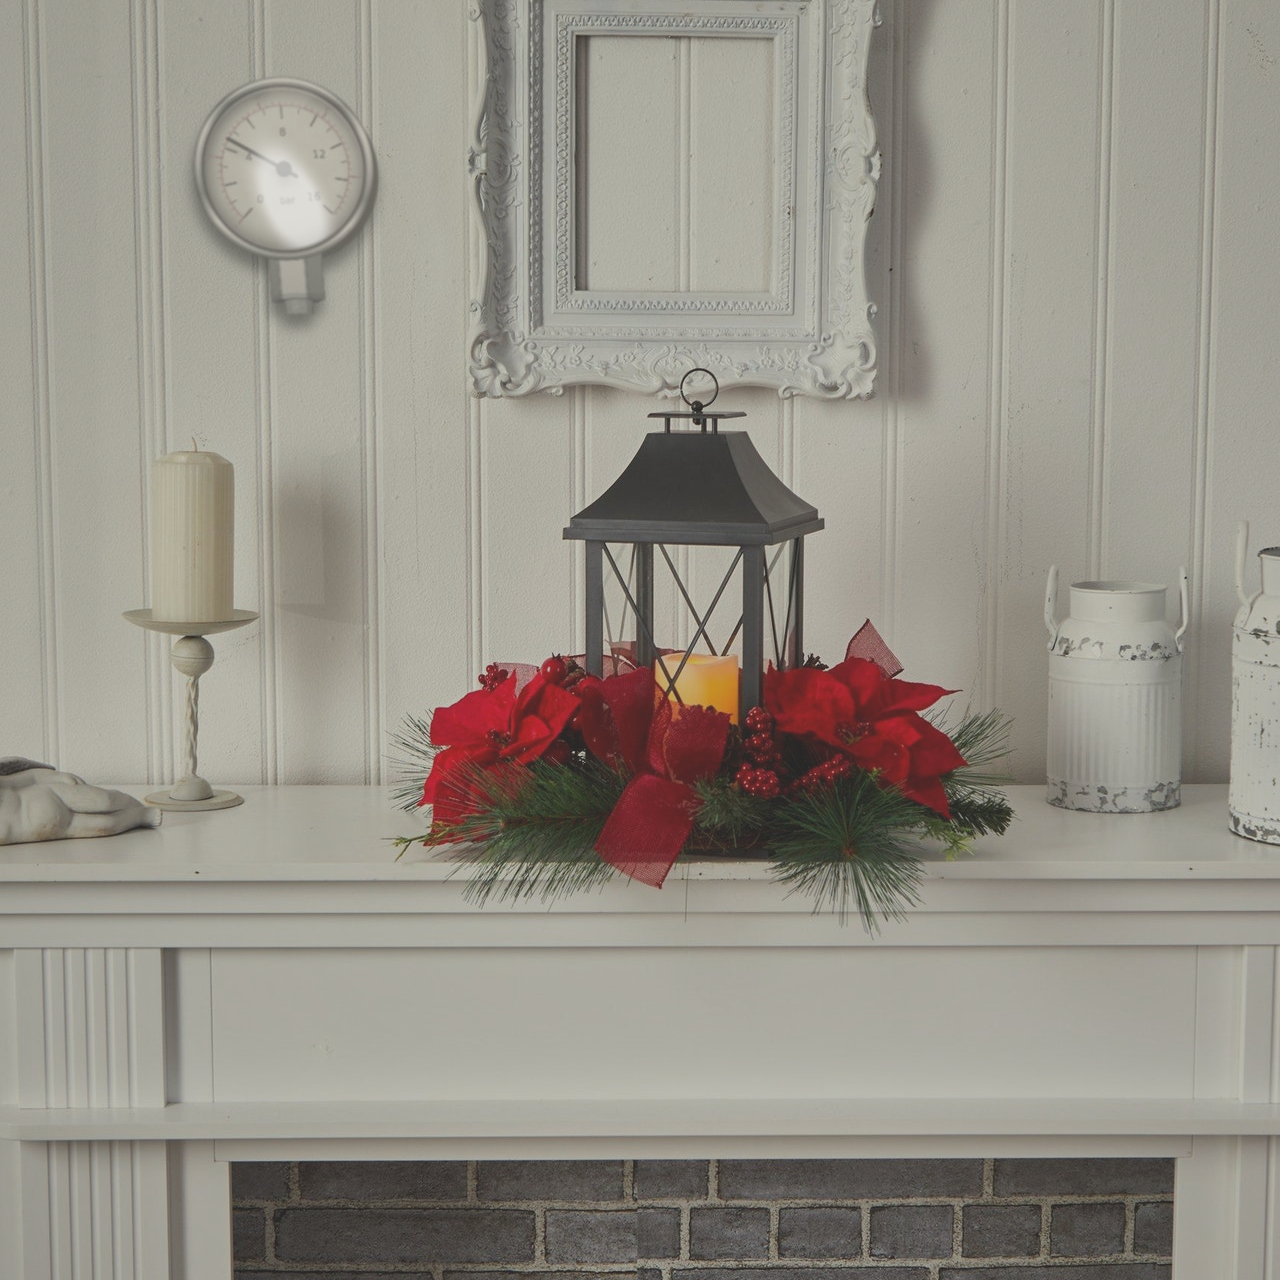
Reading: **4.5** bar
